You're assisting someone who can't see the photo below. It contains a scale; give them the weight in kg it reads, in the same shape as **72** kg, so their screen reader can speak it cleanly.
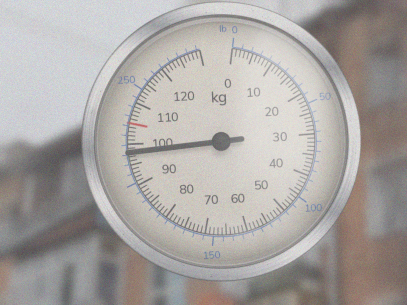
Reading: **98** kg
